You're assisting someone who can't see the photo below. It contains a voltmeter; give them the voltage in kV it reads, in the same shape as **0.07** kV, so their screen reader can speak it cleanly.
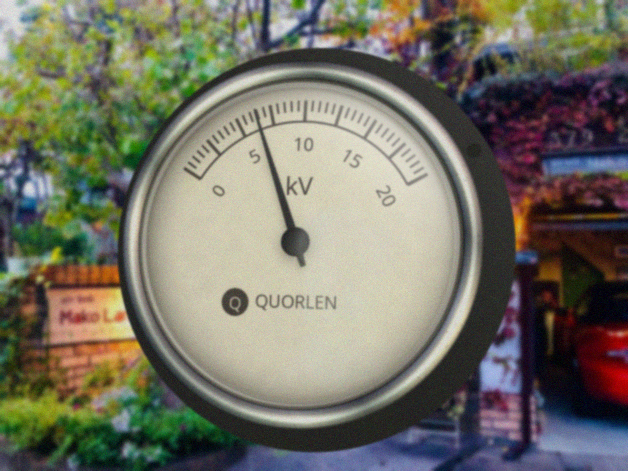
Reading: **6.5** kV
